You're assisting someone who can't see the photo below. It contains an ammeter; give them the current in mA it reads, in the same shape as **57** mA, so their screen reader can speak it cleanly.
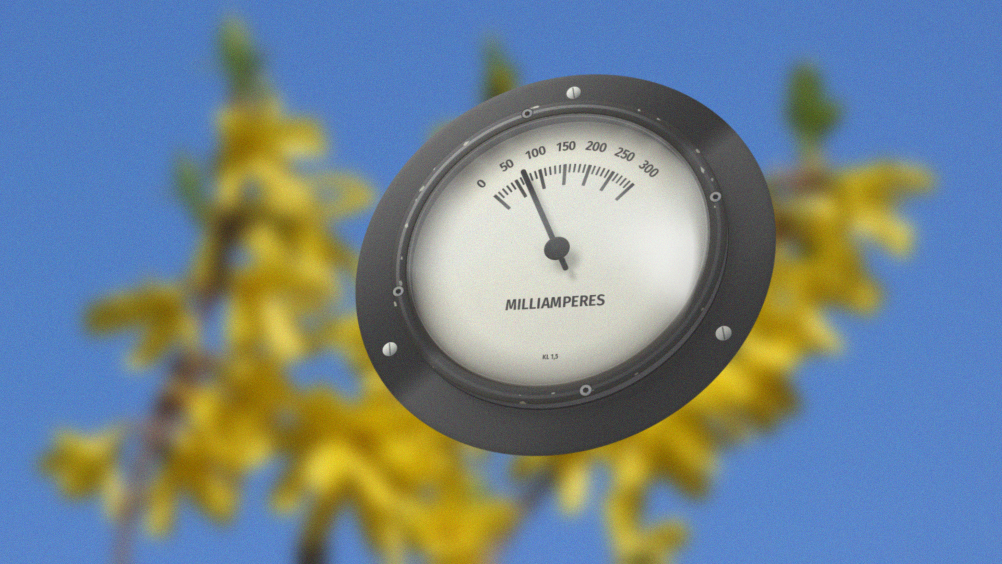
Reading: **70** mA
